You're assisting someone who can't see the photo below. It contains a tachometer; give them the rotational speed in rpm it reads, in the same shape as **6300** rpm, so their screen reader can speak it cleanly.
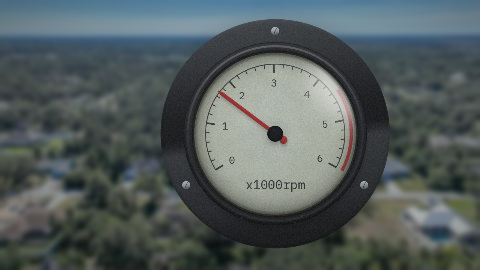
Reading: **1700** rpm
